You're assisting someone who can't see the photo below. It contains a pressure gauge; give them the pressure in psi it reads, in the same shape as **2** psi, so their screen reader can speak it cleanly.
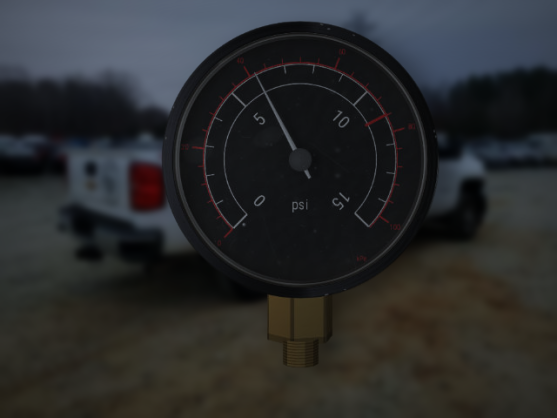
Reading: **6** psi
